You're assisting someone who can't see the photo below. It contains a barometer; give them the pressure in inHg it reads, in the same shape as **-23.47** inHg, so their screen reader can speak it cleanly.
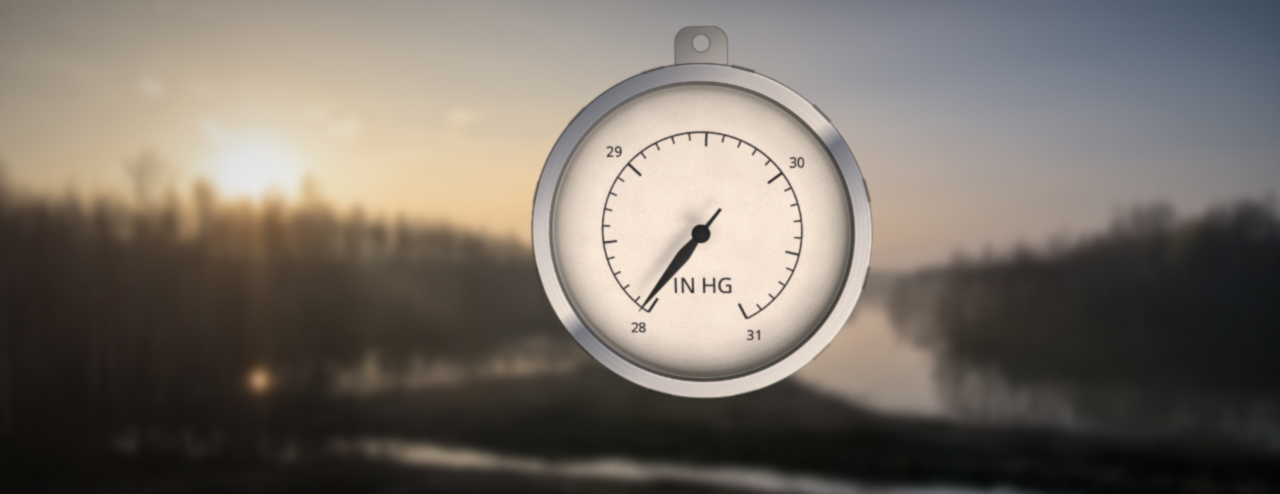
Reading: **28.05** inHg
